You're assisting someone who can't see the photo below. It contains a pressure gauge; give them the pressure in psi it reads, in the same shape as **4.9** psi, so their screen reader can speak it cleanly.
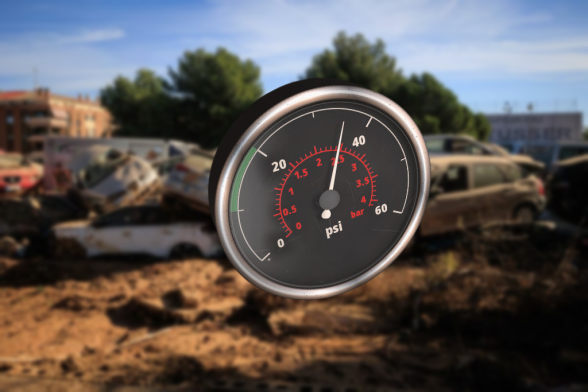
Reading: **35** psi
